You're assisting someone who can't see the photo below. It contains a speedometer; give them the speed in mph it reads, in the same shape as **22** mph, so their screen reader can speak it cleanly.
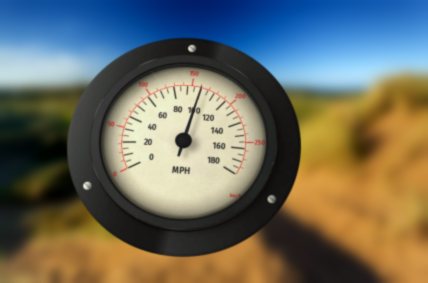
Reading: **100** mph
